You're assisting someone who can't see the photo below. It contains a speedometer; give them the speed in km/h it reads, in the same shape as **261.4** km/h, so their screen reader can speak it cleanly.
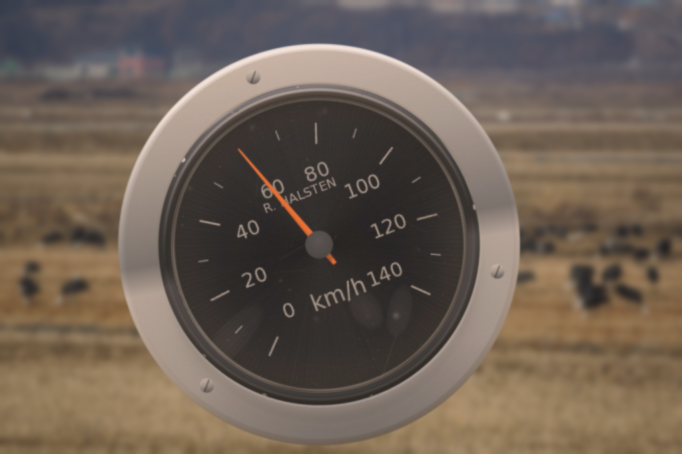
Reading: **60** km/h
